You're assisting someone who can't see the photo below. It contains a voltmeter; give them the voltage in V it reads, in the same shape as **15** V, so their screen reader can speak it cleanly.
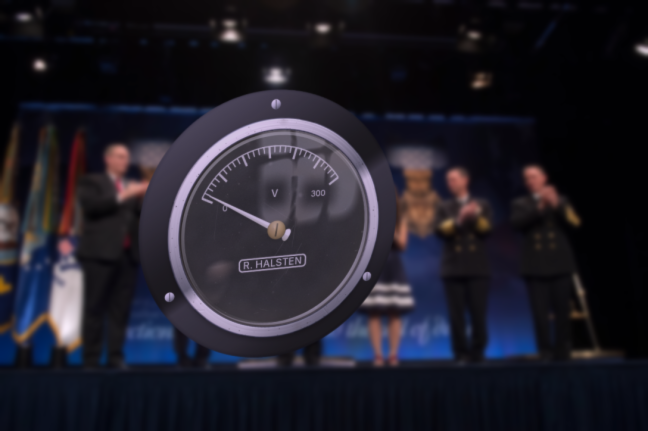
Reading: **10** V
